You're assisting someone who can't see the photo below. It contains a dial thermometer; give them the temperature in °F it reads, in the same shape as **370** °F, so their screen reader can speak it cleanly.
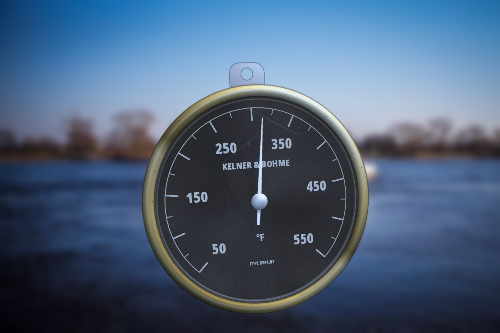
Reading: **312.5** °F
